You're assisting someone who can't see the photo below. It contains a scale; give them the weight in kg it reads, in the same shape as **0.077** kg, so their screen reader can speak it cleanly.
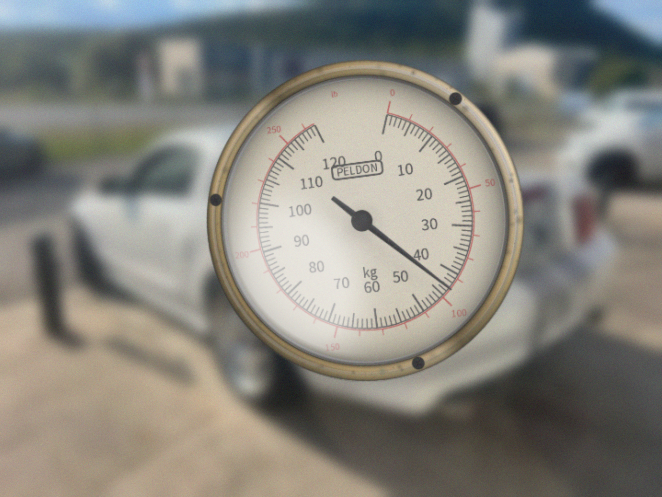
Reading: **43** kg
